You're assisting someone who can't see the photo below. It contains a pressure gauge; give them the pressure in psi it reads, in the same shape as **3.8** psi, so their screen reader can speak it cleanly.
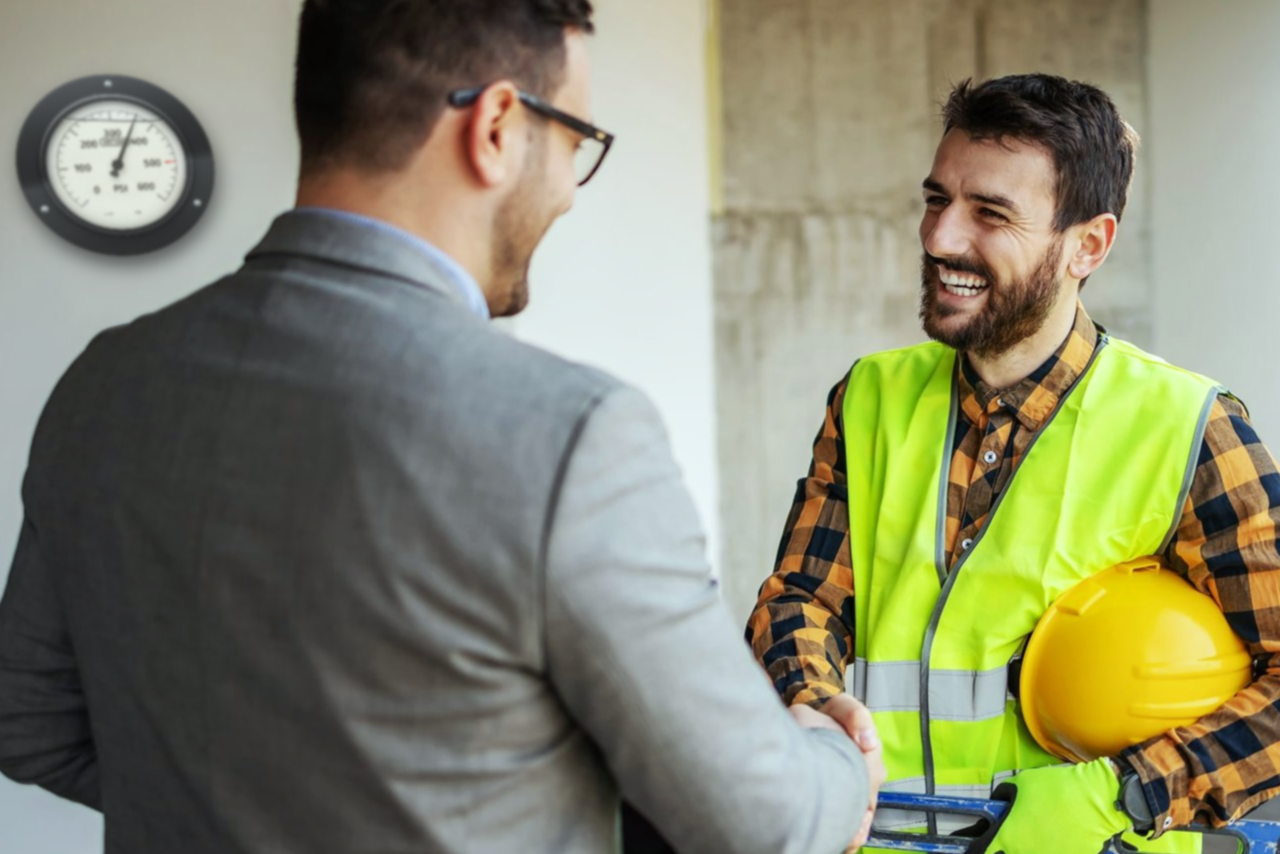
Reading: **360** psi
